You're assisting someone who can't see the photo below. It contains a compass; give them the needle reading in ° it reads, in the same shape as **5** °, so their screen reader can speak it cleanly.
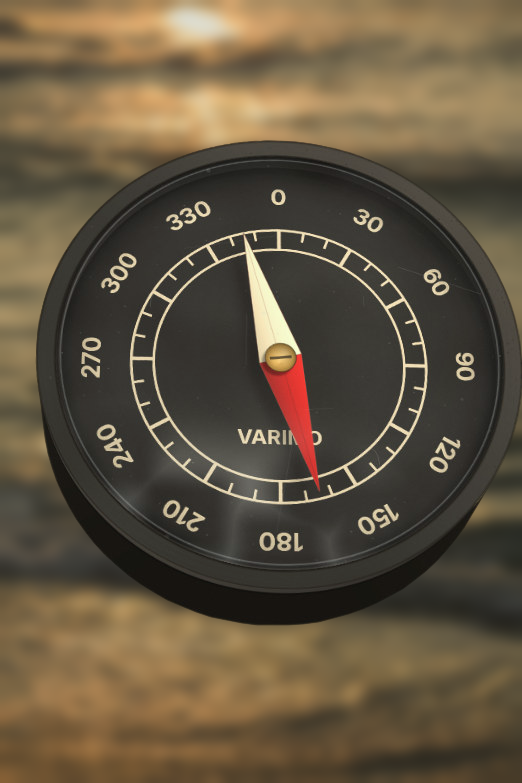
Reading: **165** °
